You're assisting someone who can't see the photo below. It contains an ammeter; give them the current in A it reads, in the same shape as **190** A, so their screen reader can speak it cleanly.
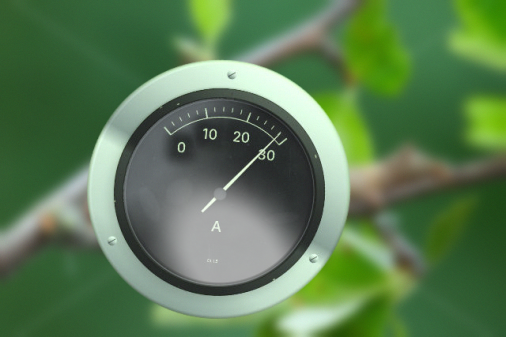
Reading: **28** A
